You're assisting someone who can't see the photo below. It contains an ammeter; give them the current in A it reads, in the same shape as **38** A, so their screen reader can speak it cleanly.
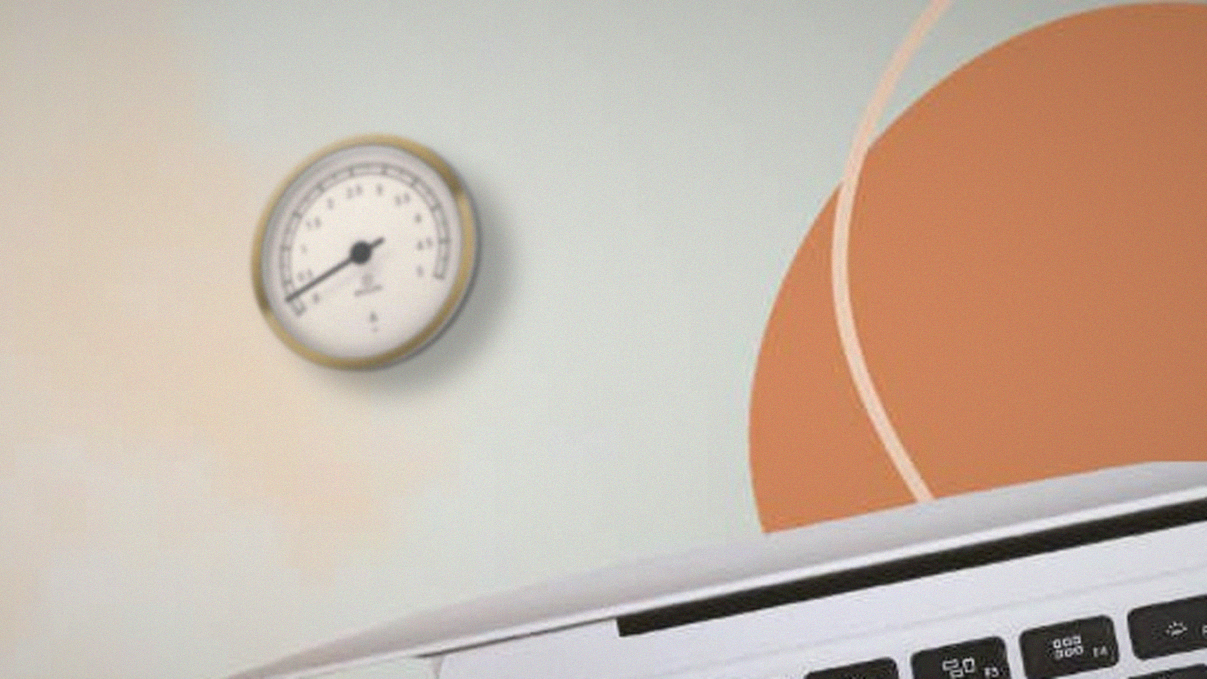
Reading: **0.25** A
